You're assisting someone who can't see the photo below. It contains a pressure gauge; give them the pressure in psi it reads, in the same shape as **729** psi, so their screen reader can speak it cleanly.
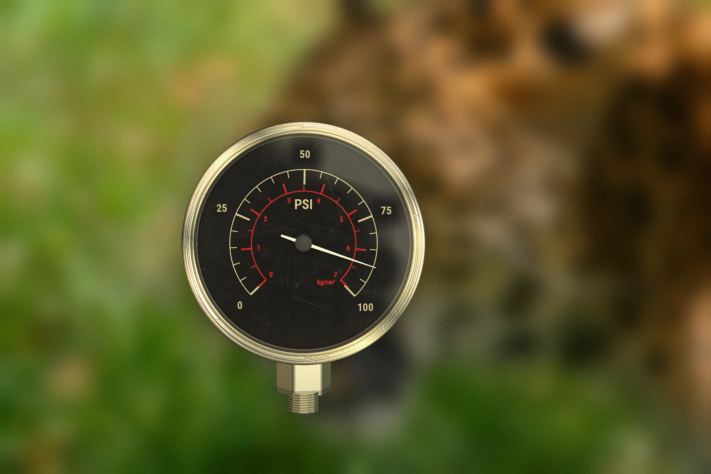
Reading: **90** psi
